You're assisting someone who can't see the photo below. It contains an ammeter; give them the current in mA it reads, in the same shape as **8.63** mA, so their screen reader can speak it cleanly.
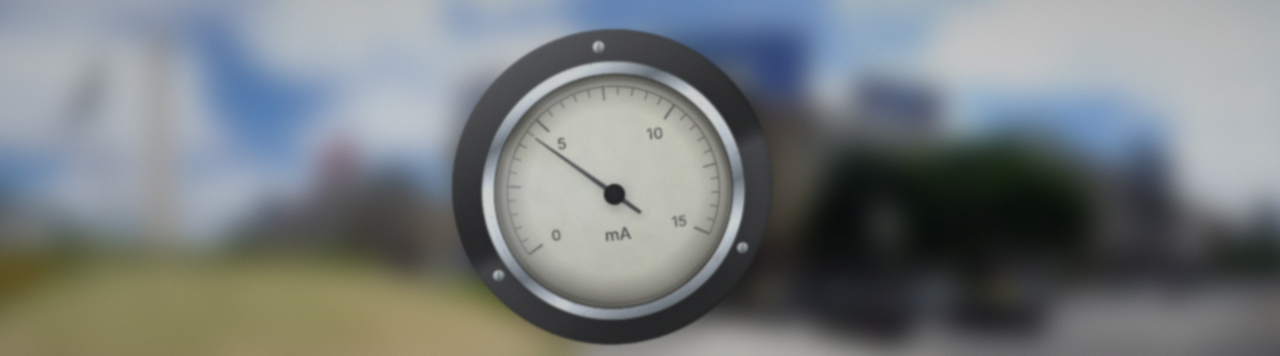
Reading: **4.5** mA
